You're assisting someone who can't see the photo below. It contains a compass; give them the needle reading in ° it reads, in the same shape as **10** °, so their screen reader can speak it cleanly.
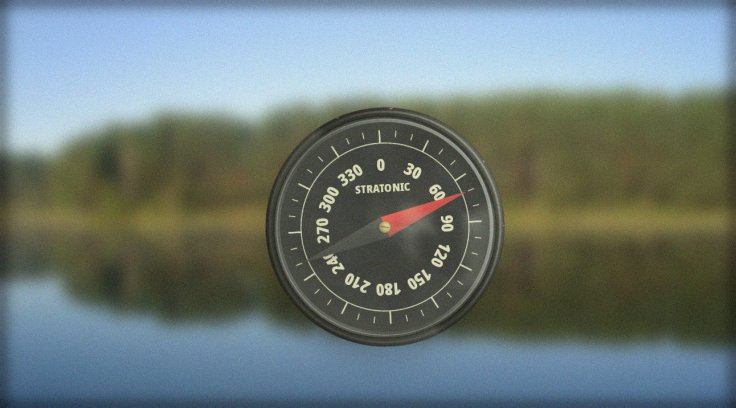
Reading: **70** °
